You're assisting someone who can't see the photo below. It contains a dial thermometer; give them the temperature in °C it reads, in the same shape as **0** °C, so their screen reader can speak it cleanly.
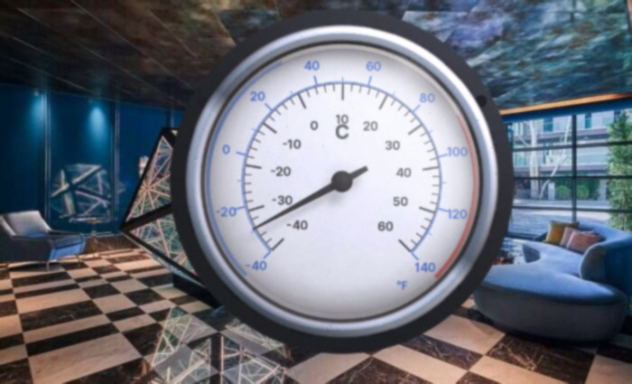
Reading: **-34** °C
